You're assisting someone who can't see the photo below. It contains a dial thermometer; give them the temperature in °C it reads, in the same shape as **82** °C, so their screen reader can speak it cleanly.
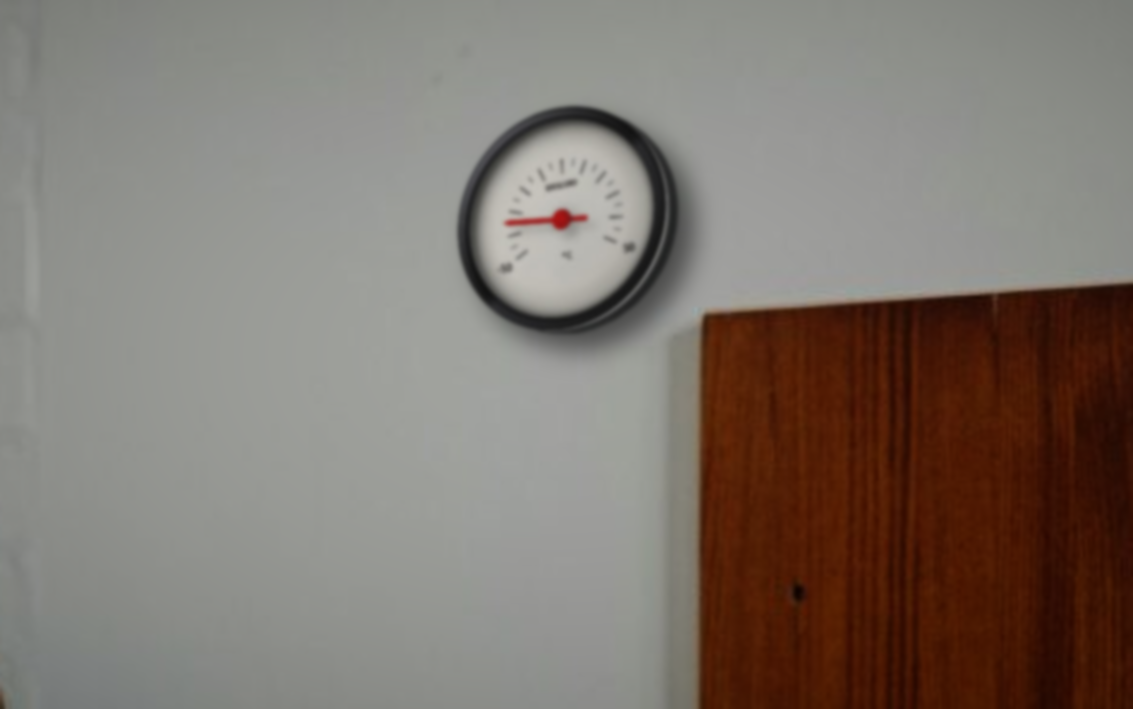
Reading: **-35** °C
